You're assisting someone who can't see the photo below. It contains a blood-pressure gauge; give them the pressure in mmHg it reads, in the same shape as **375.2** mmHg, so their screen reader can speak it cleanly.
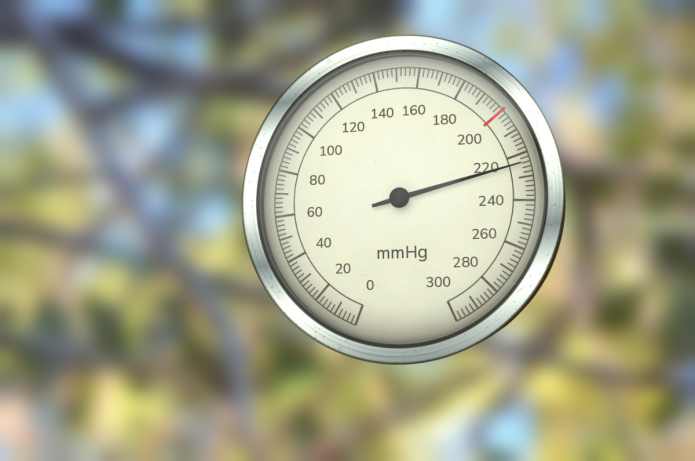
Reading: **224** mmHg
